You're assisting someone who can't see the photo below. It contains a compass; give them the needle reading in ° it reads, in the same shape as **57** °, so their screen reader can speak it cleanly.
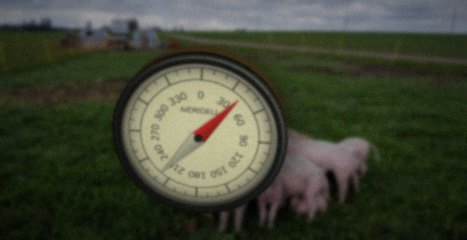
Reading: **40** °
